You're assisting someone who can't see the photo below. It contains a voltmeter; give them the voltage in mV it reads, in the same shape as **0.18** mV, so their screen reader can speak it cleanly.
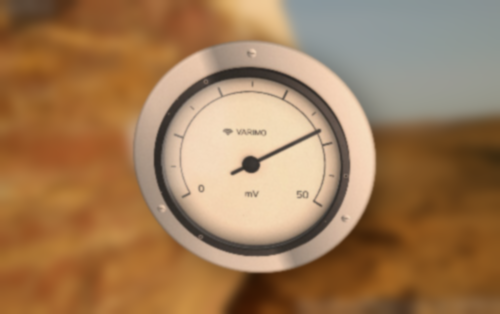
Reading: **37.5** mV
